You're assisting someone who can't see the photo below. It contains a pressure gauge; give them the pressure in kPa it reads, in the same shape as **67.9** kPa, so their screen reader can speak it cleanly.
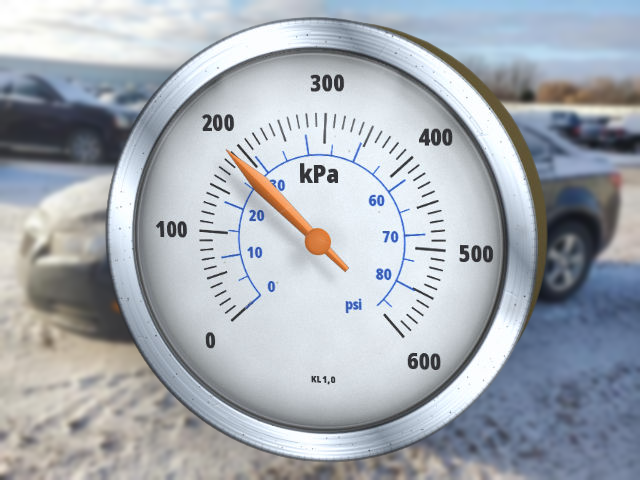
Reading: **190** kPa
